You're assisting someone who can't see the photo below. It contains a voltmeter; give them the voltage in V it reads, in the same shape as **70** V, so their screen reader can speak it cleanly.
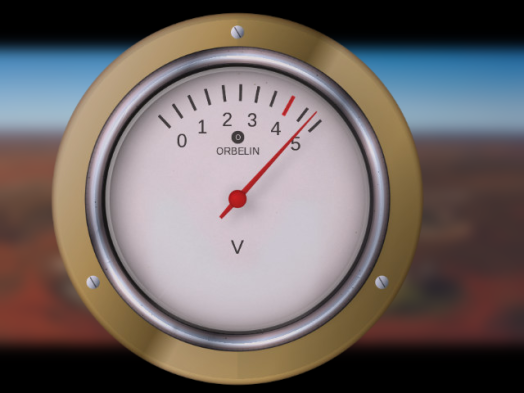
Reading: **4.75** V
